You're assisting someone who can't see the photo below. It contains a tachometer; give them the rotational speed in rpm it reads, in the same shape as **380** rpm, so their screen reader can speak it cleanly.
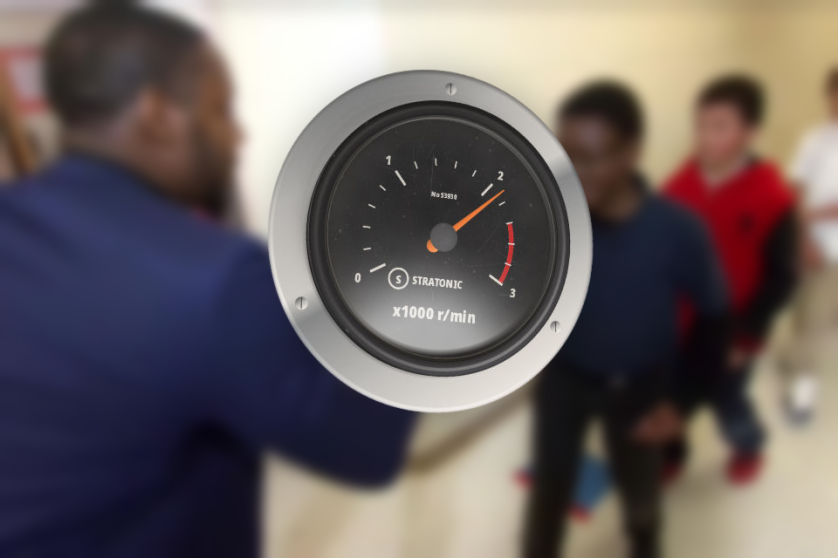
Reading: **2100** rpm
